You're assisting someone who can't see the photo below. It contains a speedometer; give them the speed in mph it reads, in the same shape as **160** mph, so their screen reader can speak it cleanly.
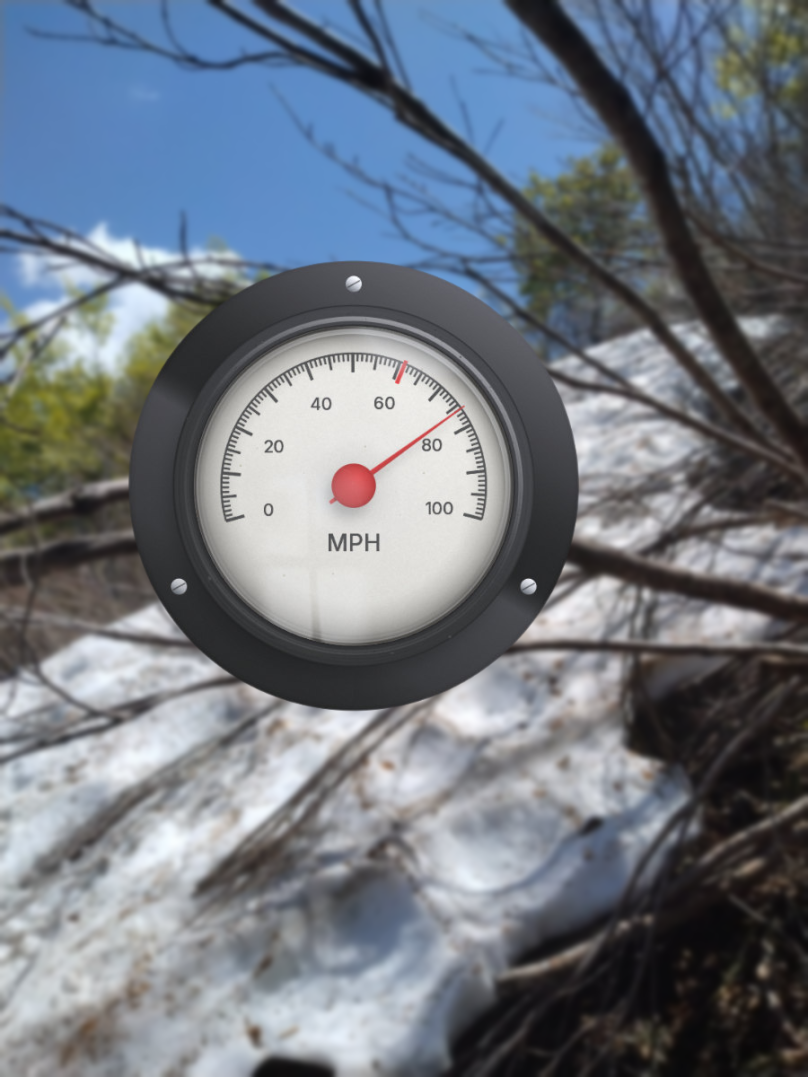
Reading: **76** mph
